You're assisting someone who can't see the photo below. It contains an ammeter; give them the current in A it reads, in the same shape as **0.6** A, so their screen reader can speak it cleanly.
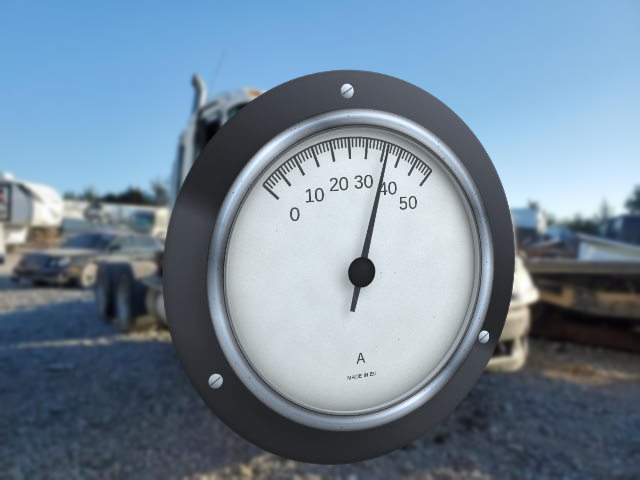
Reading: **35** A
